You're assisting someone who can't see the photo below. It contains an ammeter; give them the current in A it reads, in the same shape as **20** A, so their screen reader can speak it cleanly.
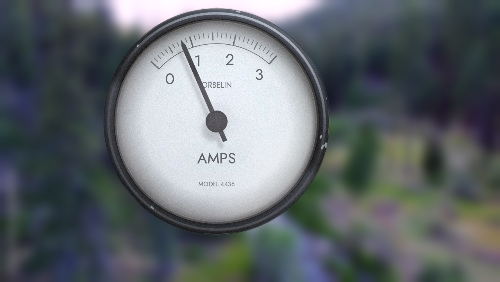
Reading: **0.8** A
